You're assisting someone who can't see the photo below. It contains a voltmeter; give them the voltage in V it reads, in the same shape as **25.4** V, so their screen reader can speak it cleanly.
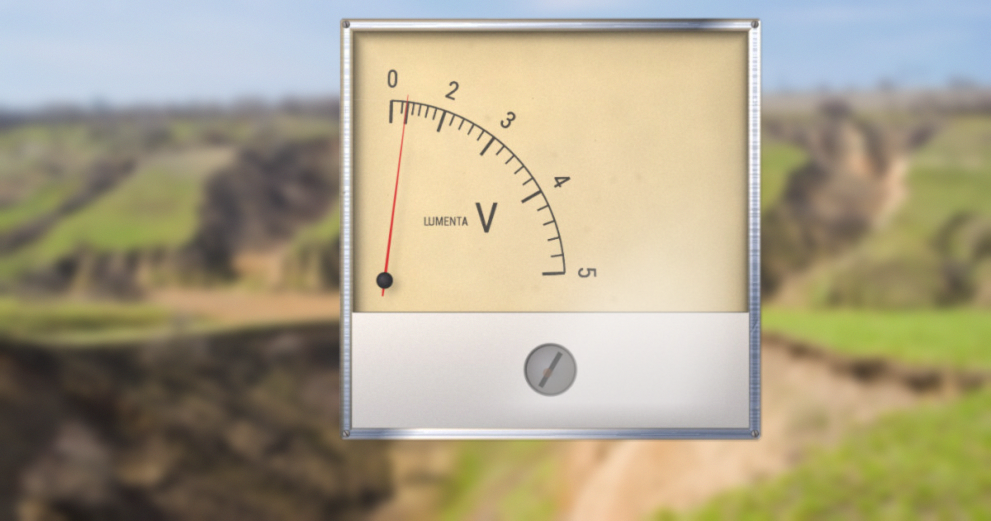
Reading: **1** V
